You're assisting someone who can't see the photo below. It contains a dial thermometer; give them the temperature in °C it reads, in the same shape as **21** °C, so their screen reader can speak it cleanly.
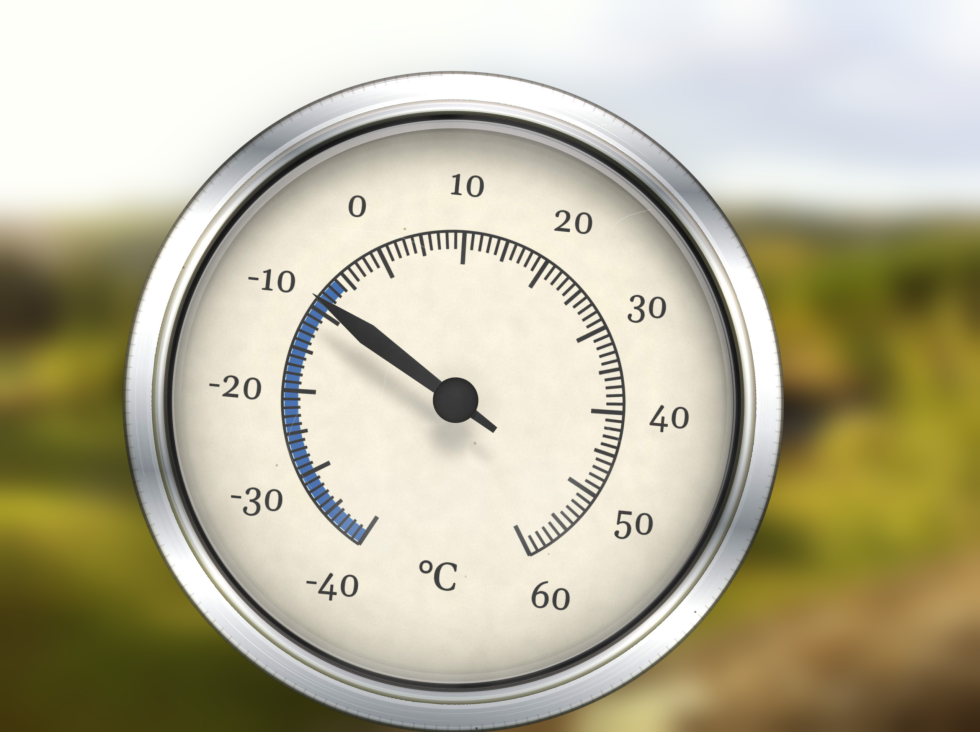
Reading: **-9** °C
